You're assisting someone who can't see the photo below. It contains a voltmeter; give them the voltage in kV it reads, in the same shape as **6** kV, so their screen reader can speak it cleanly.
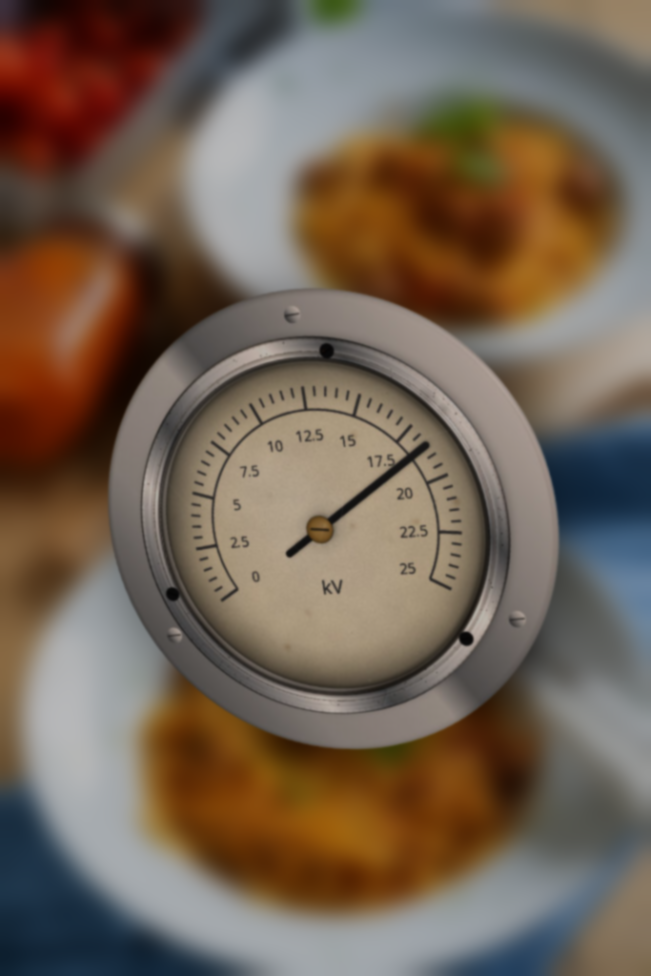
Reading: **18.5** kV
